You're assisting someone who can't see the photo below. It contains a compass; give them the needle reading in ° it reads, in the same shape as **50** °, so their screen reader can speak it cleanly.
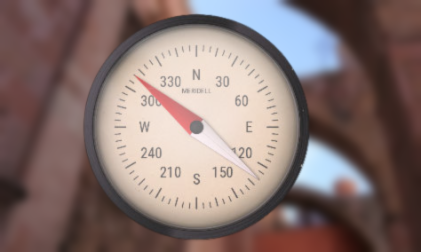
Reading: **310** °
